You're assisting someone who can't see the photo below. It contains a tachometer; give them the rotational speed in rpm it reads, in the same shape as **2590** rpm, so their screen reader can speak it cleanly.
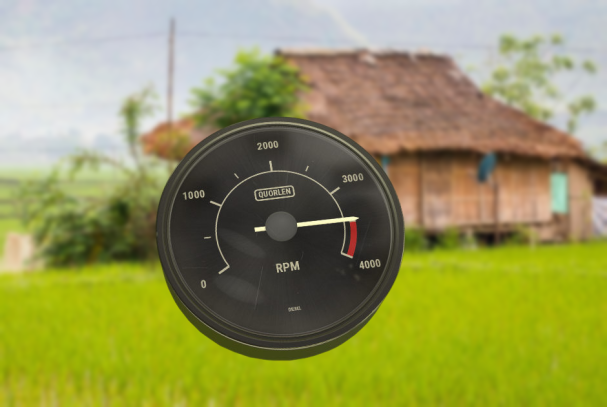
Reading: **3500** rpm
